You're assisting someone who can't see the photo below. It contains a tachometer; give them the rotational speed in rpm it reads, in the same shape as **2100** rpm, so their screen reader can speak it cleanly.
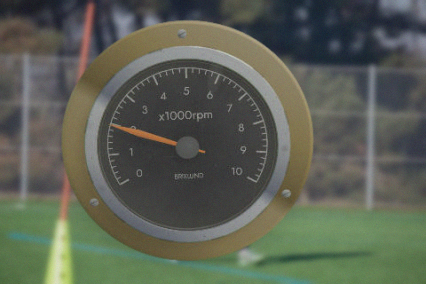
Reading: **2000** rpm
